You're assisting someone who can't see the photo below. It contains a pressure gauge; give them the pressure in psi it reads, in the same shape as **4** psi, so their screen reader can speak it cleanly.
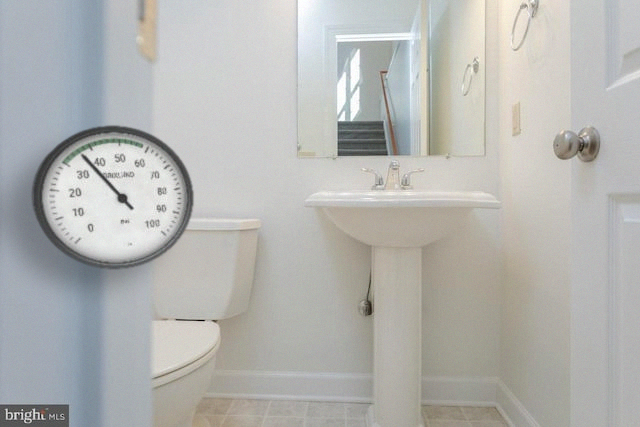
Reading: **36** psi
